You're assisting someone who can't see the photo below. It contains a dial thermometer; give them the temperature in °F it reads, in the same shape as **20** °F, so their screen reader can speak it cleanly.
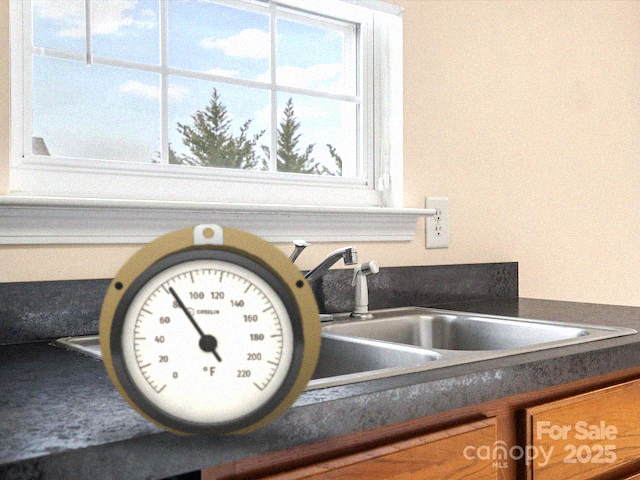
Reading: **84** °F
